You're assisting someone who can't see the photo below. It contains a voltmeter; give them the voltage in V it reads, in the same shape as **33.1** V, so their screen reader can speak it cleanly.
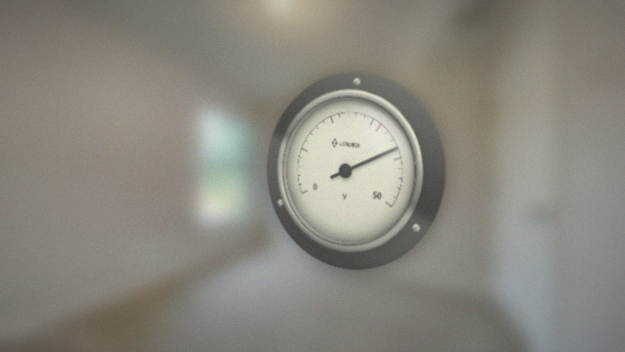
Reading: **38** V
